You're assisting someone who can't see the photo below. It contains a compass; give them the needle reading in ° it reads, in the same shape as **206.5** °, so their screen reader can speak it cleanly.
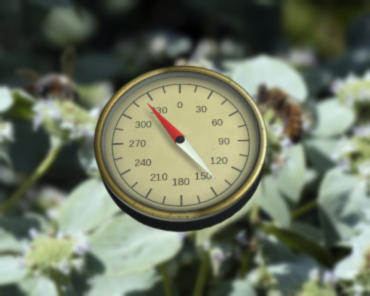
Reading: **322.5** °
